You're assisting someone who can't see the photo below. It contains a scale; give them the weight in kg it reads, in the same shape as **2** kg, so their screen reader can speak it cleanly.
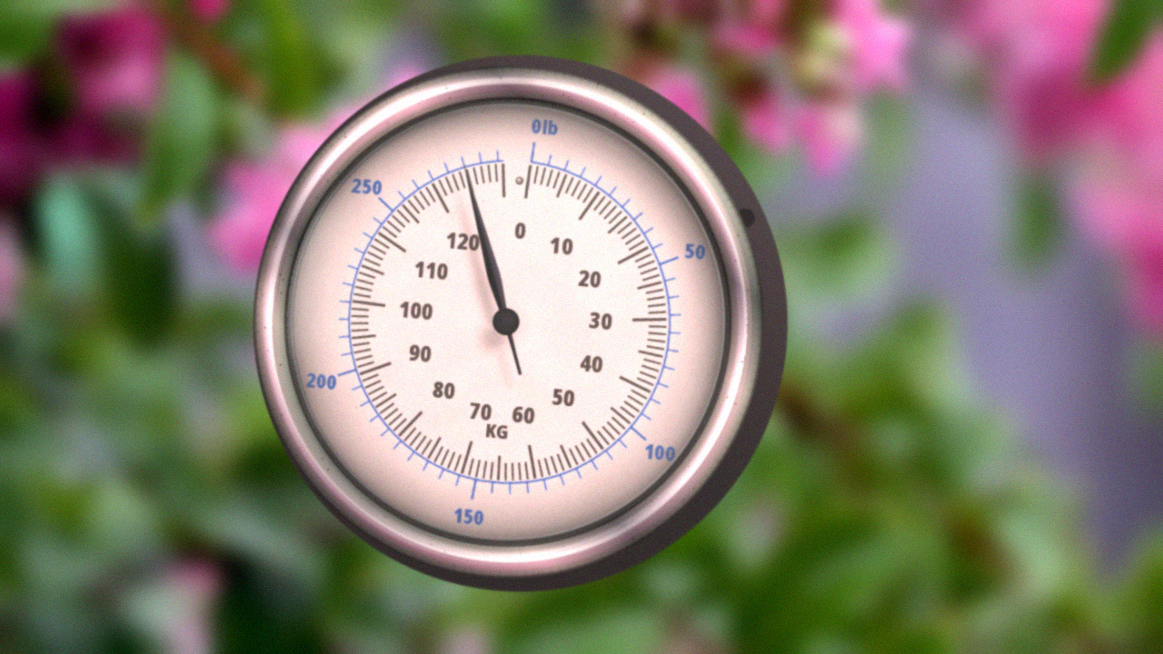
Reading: **125** kg
